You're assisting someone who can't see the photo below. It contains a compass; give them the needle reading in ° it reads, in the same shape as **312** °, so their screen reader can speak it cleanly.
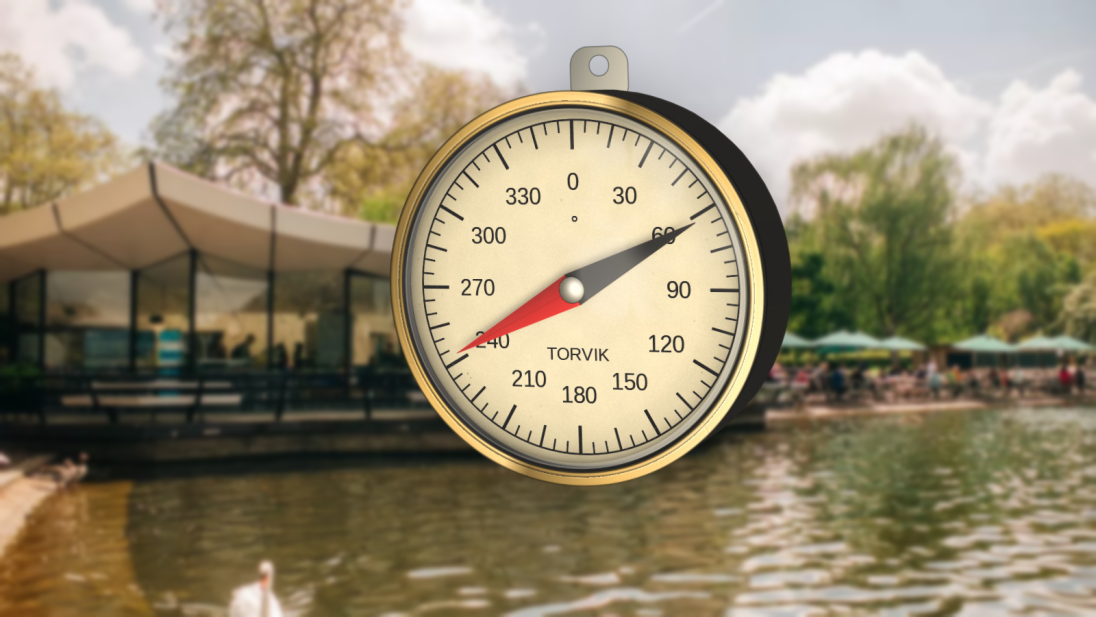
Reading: **242.5** °
